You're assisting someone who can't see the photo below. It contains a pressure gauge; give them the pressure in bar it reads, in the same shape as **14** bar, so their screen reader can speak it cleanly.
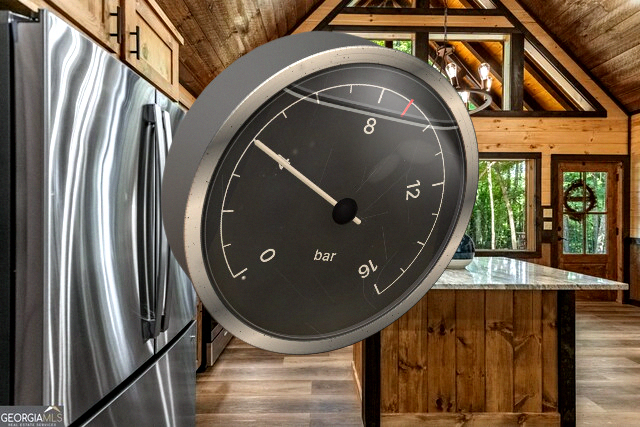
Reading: **4** bar
